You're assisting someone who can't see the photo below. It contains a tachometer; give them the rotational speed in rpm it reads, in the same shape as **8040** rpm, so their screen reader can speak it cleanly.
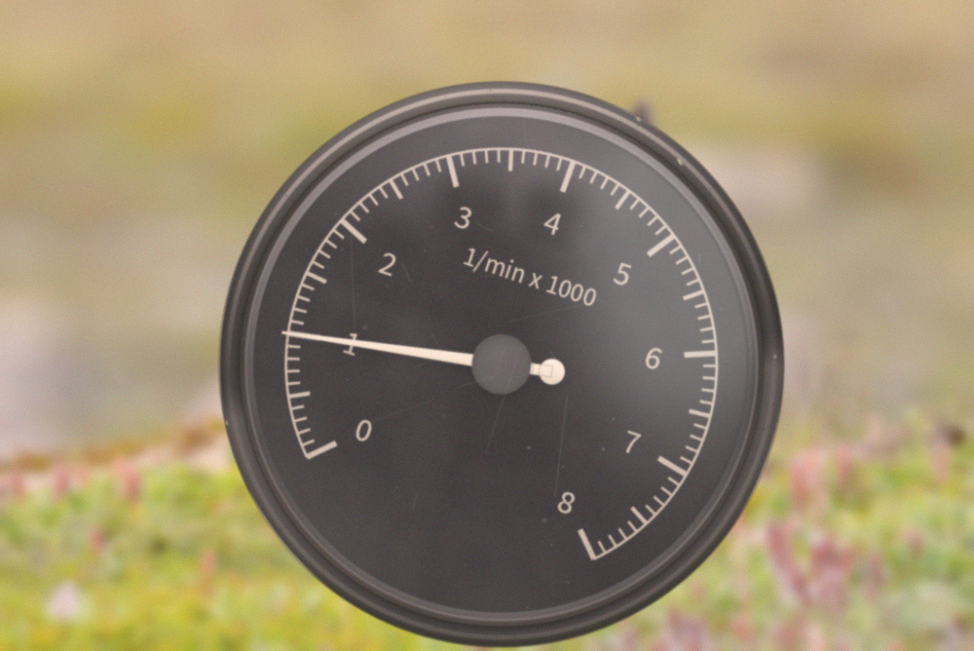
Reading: **1000** rpm
